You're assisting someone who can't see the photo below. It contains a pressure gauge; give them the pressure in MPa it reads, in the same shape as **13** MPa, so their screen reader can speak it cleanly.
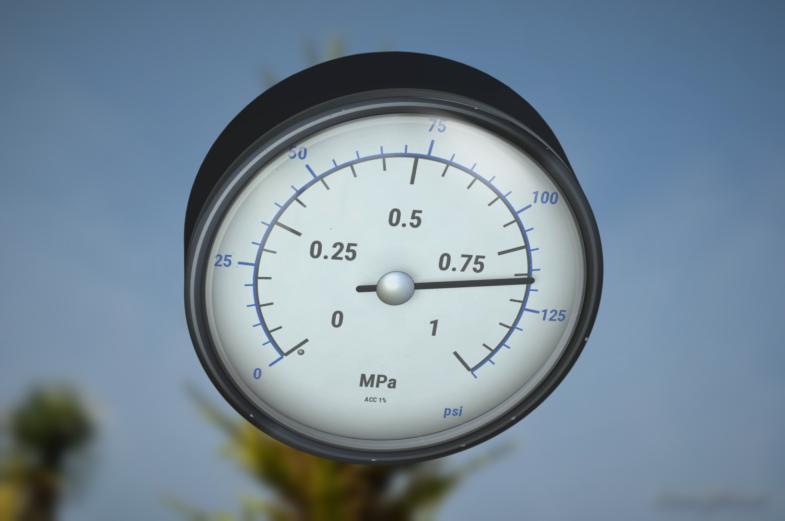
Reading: **0.8** MPa
